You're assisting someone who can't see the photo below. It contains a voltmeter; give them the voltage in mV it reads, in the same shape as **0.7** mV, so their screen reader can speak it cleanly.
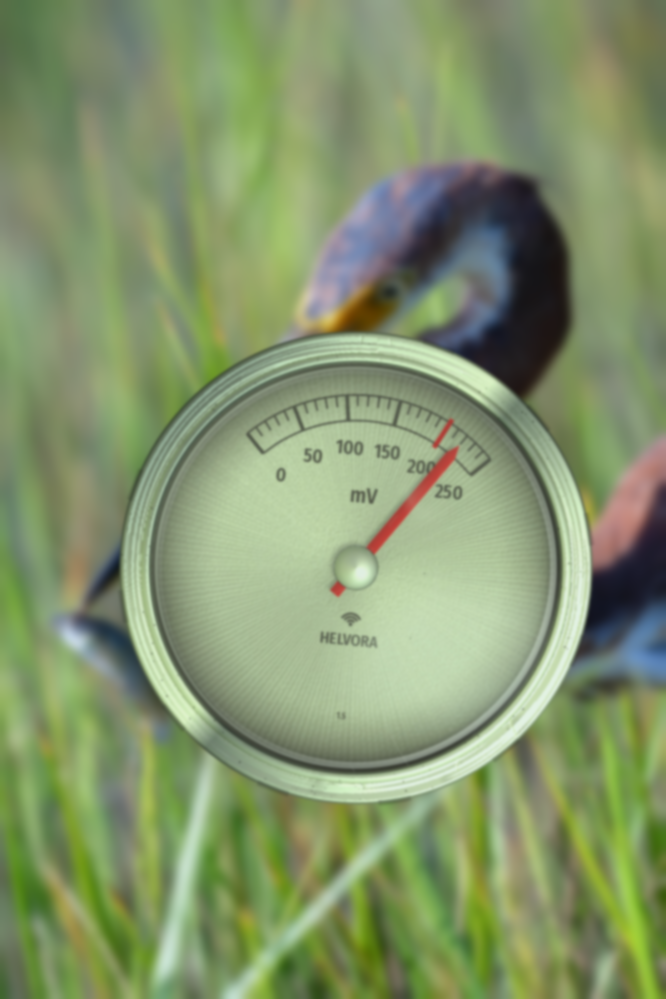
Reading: **220** mV
